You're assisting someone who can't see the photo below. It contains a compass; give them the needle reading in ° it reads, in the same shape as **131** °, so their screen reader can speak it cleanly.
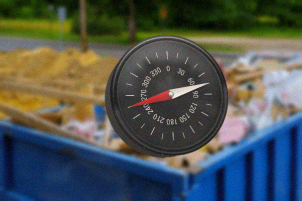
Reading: **255** °
